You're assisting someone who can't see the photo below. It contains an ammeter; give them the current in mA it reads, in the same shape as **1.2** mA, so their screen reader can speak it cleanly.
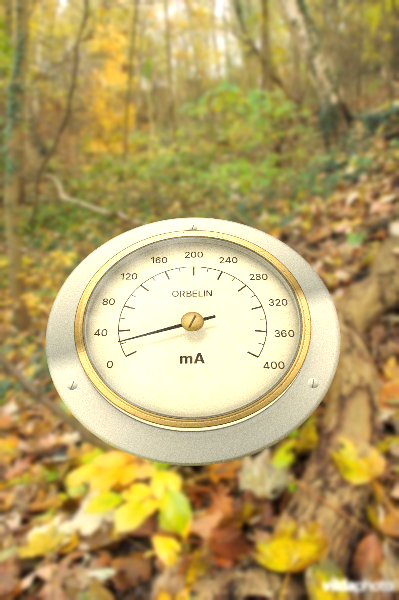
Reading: **20** mA
